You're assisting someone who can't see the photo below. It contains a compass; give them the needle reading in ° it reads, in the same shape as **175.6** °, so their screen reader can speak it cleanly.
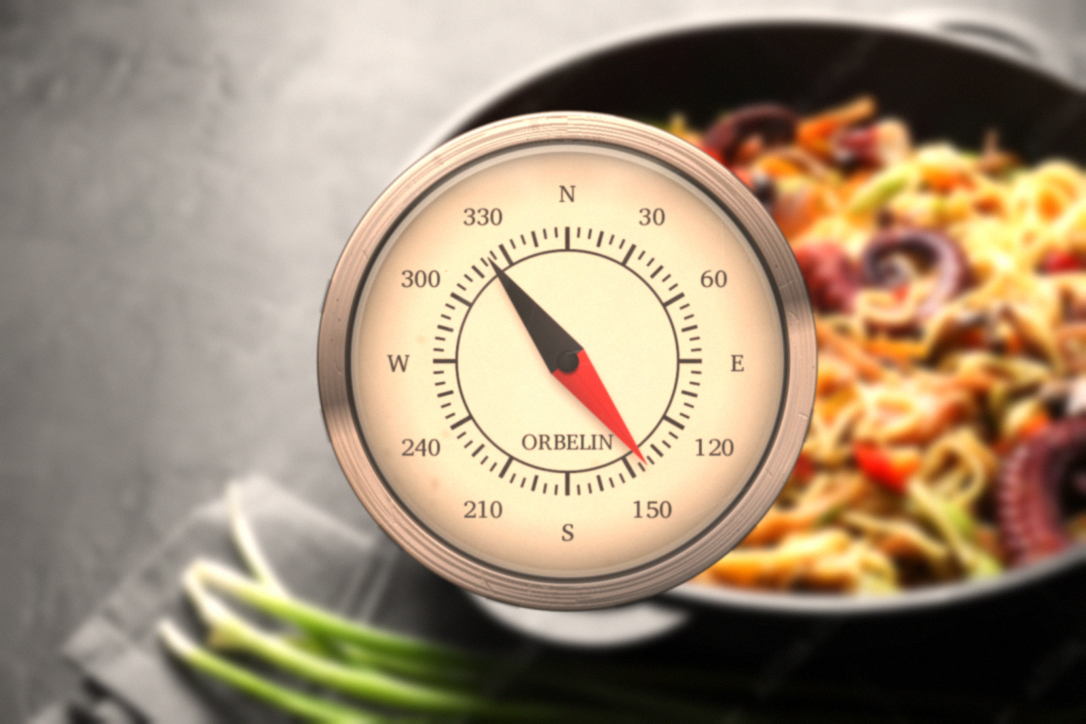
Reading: **142.5** °
